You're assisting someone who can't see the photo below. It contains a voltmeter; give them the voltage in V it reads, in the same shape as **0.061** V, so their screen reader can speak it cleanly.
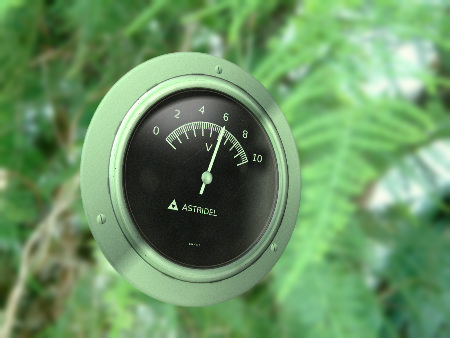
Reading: **6** V
